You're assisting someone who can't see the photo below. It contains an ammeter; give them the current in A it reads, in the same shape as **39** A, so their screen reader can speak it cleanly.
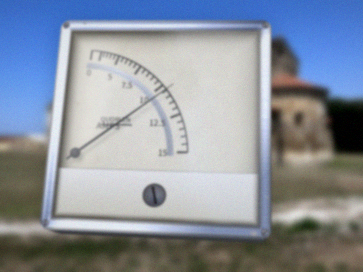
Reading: **10.5** A
